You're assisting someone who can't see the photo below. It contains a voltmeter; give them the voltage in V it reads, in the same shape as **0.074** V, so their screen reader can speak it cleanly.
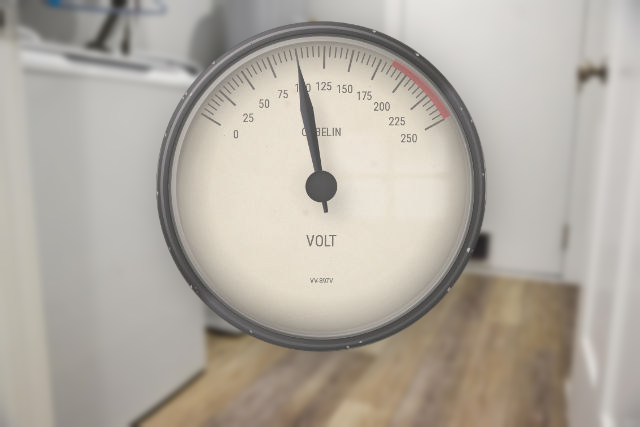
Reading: **100** V
